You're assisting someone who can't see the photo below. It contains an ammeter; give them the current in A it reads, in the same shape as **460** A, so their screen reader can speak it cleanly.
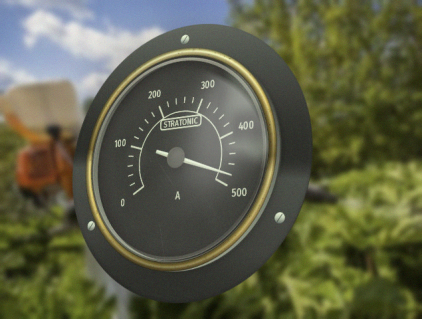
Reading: **480** A
